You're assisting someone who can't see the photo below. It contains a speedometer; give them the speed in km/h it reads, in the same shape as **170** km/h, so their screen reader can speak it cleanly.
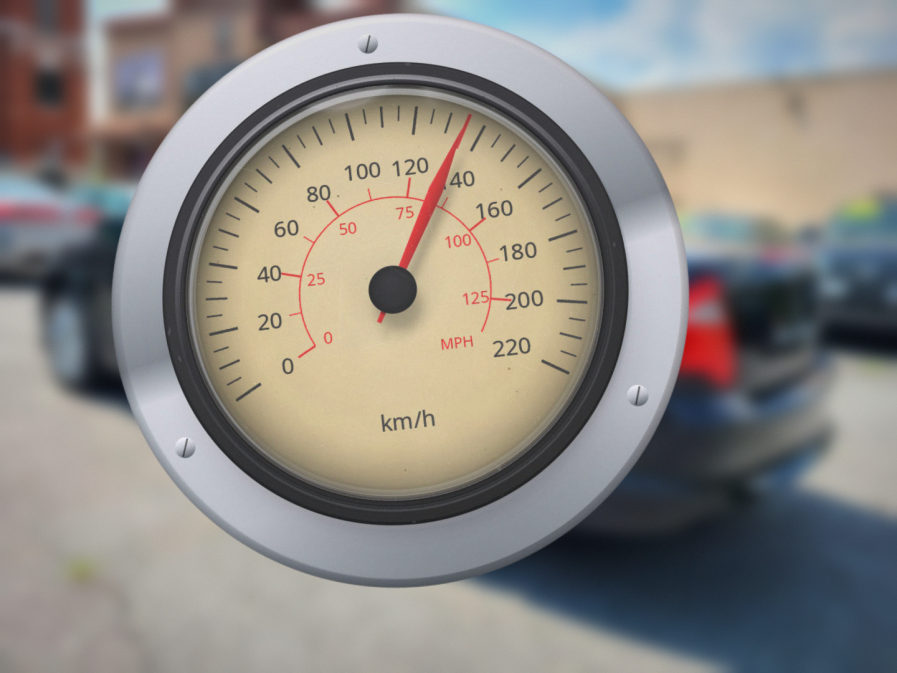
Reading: **135** km/h
